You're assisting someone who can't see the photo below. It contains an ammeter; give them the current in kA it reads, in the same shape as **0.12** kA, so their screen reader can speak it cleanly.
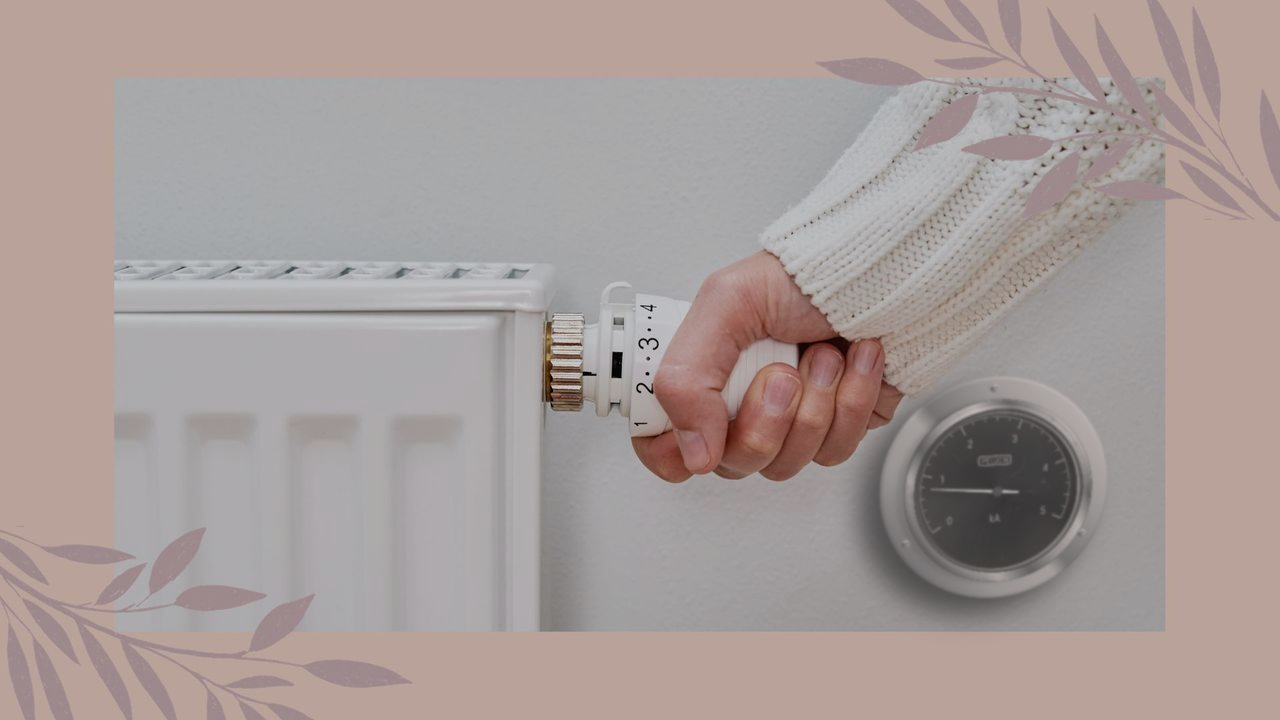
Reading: **0.8** kA
